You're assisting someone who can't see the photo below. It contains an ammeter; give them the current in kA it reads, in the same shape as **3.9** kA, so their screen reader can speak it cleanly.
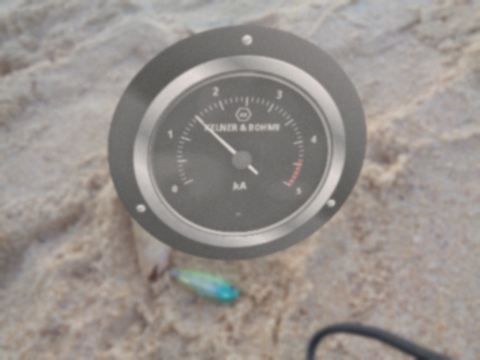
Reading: **1.5** kA
